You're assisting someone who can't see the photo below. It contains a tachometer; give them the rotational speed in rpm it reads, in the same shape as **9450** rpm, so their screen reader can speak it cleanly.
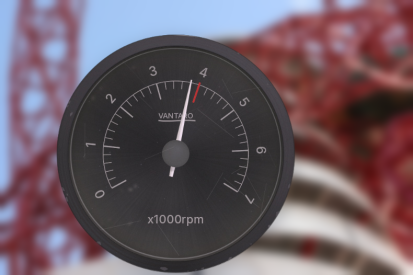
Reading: **3800** rpm
